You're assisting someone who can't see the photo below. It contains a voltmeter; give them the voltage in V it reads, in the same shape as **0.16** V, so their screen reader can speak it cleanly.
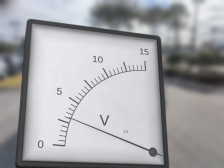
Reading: **3** V
